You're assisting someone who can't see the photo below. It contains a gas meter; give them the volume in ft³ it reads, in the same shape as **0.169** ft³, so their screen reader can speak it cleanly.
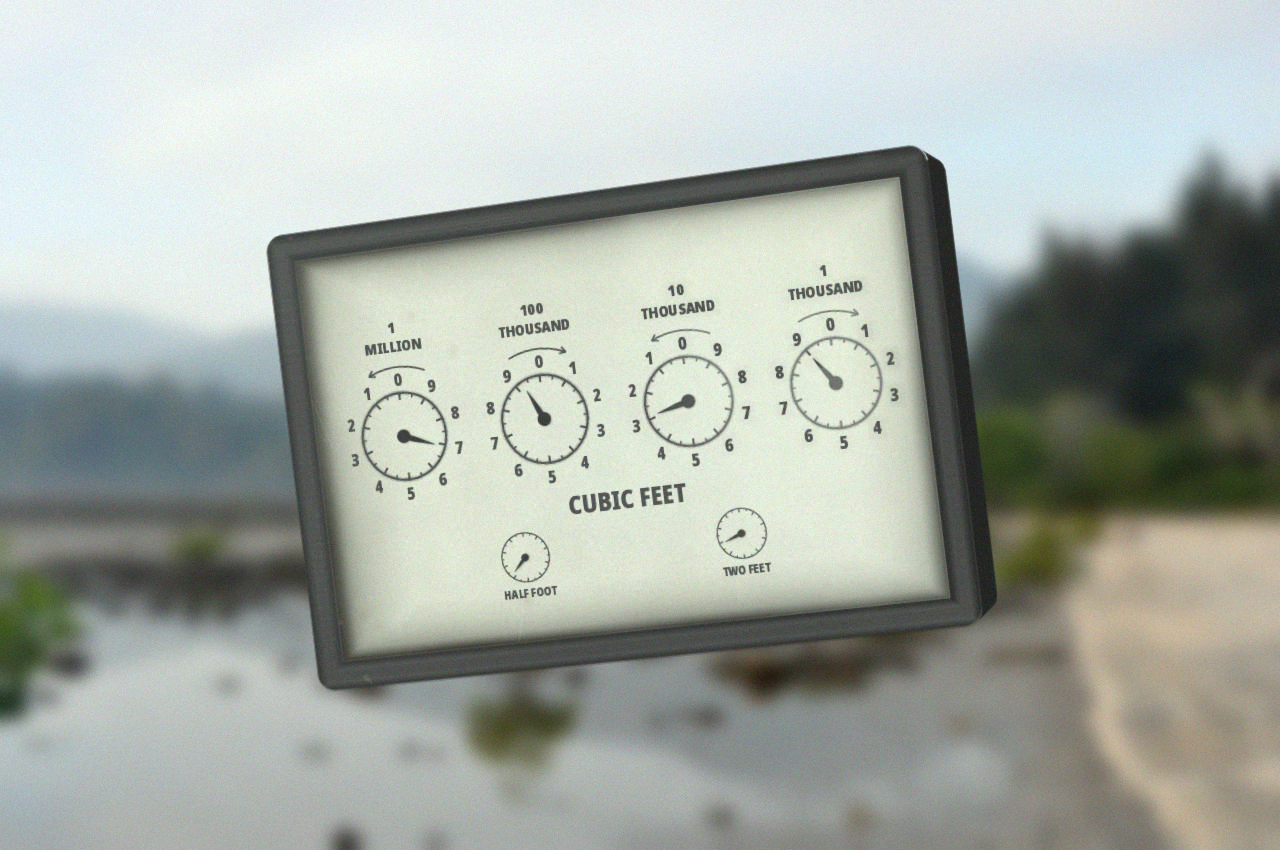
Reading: **692900** ft³
